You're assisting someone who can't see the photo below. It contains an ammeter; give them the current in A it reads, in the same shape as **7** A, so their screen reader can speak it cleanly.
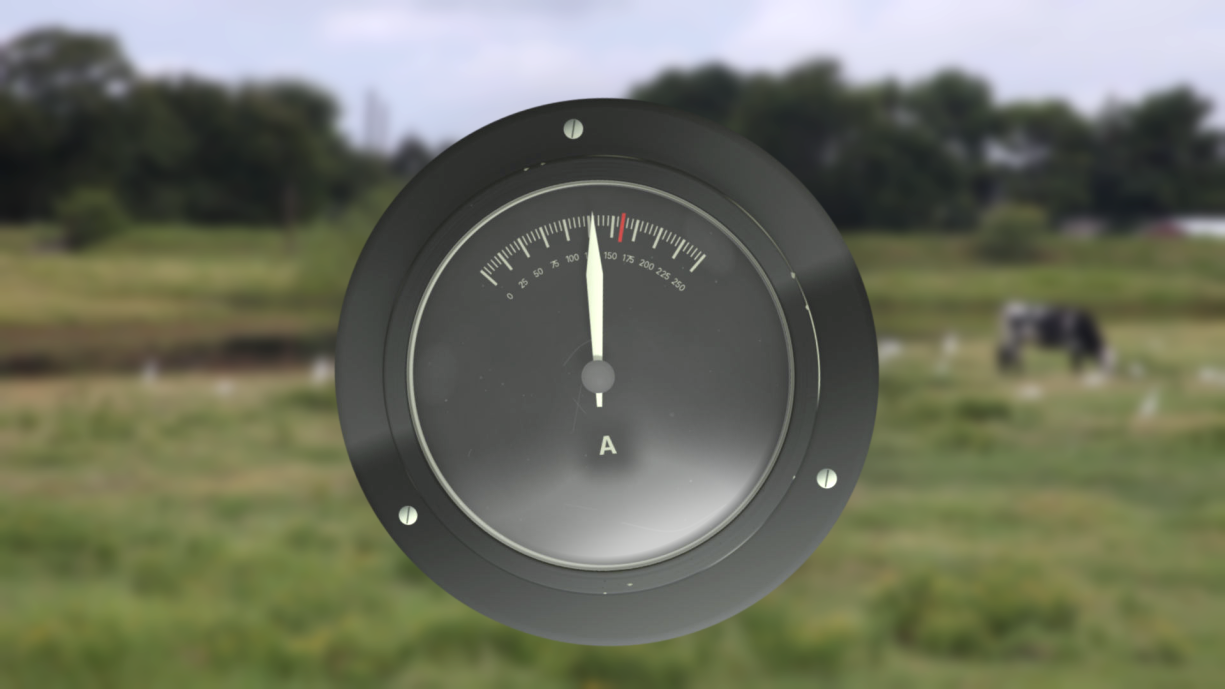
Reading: **130** A
